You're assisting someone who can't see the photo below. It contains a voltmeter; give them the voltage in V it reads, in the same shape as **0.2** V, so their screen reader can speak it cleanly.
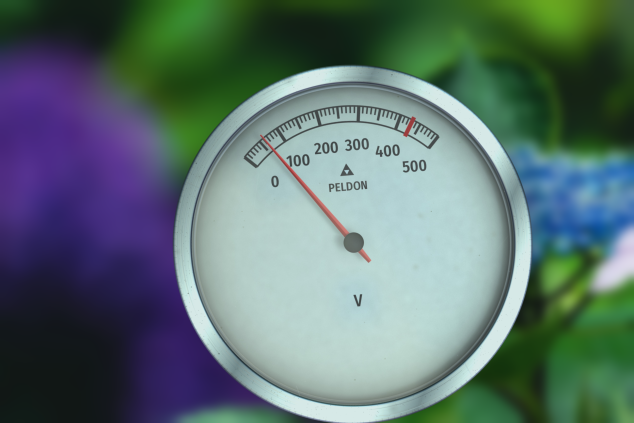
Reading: **60** V
